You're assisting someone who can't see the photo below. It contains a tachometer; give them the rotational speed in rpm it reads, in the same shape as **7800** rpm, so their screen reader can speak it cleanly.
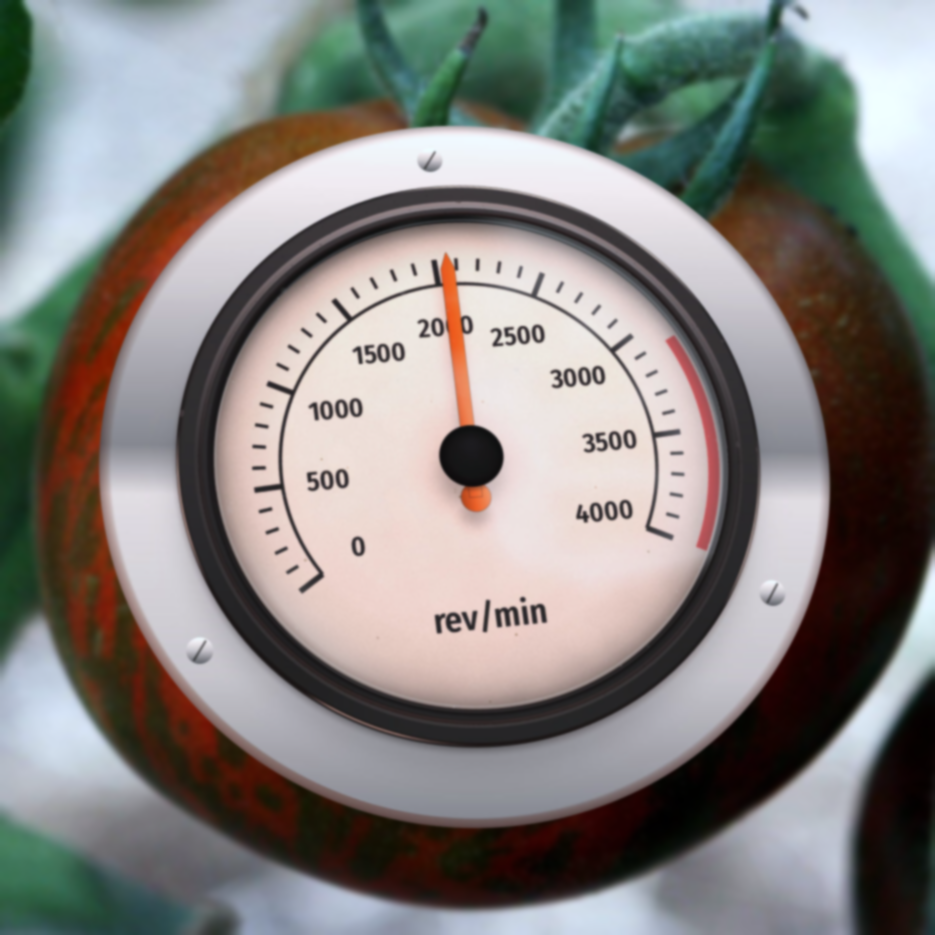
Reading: **2050** rpm
